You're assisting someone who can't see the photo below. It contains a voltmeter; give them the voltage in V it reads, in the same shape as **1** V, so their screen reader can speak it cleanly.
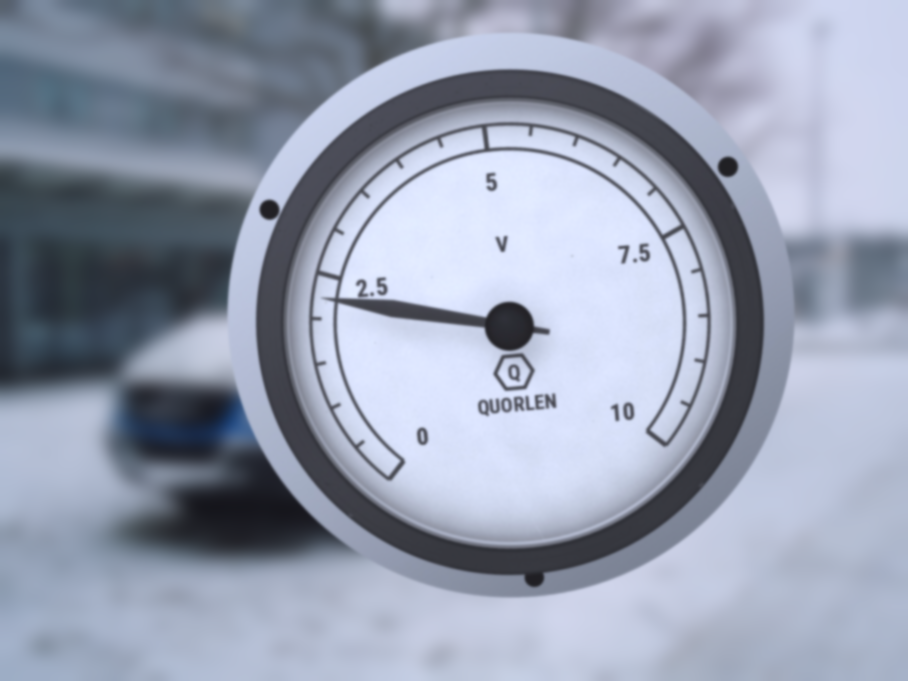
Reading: **2.25** V
